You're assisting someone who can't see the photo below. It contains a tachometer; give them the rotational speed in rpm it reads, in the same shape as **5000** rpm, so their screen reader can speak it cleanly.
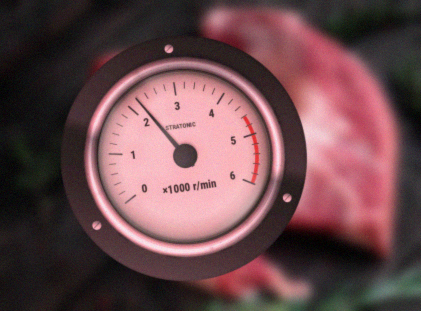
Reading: **2200** rpm
